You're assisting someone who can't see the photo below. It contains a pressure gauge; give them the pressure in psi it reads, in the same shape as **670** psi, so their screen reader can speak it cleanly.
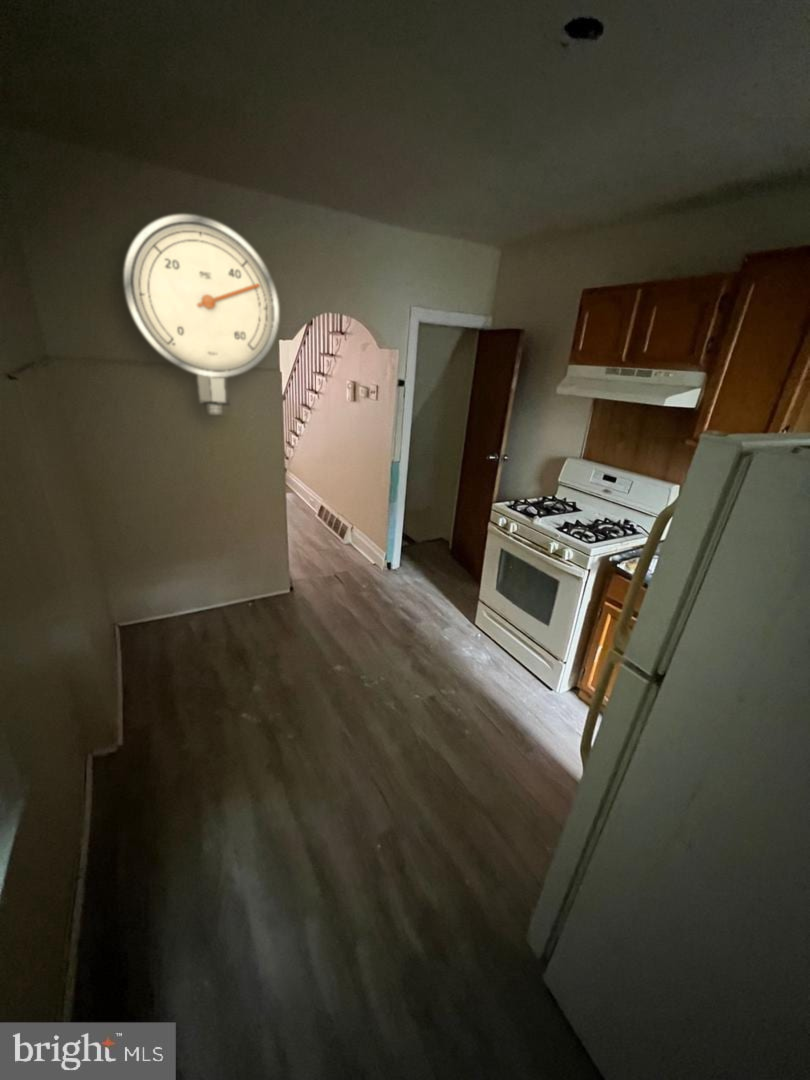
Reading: **45** psi
